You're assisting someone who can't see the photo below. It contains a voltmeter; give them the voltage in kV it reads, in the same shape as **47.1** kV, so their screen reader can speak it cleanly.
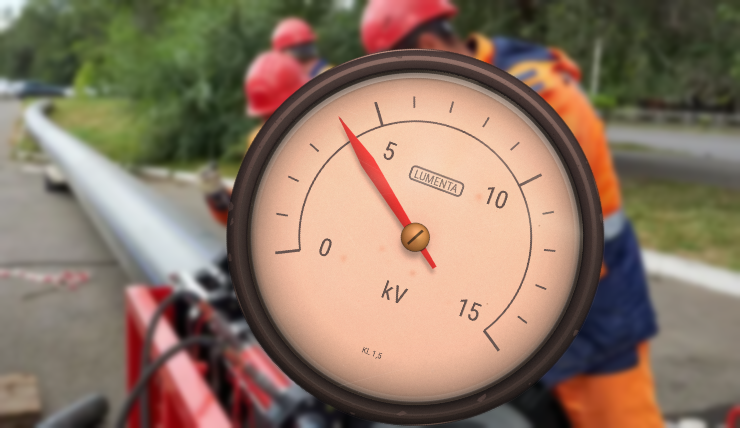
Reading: **4** kV
